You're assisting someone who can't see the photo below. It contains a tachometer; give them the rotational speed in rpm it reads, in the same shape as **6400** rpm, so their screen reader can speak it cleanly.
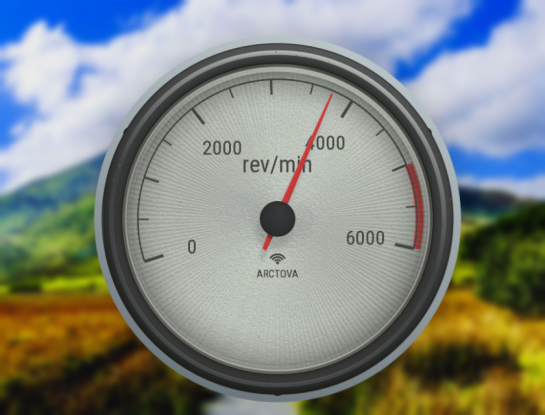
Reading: **3750** rpm
